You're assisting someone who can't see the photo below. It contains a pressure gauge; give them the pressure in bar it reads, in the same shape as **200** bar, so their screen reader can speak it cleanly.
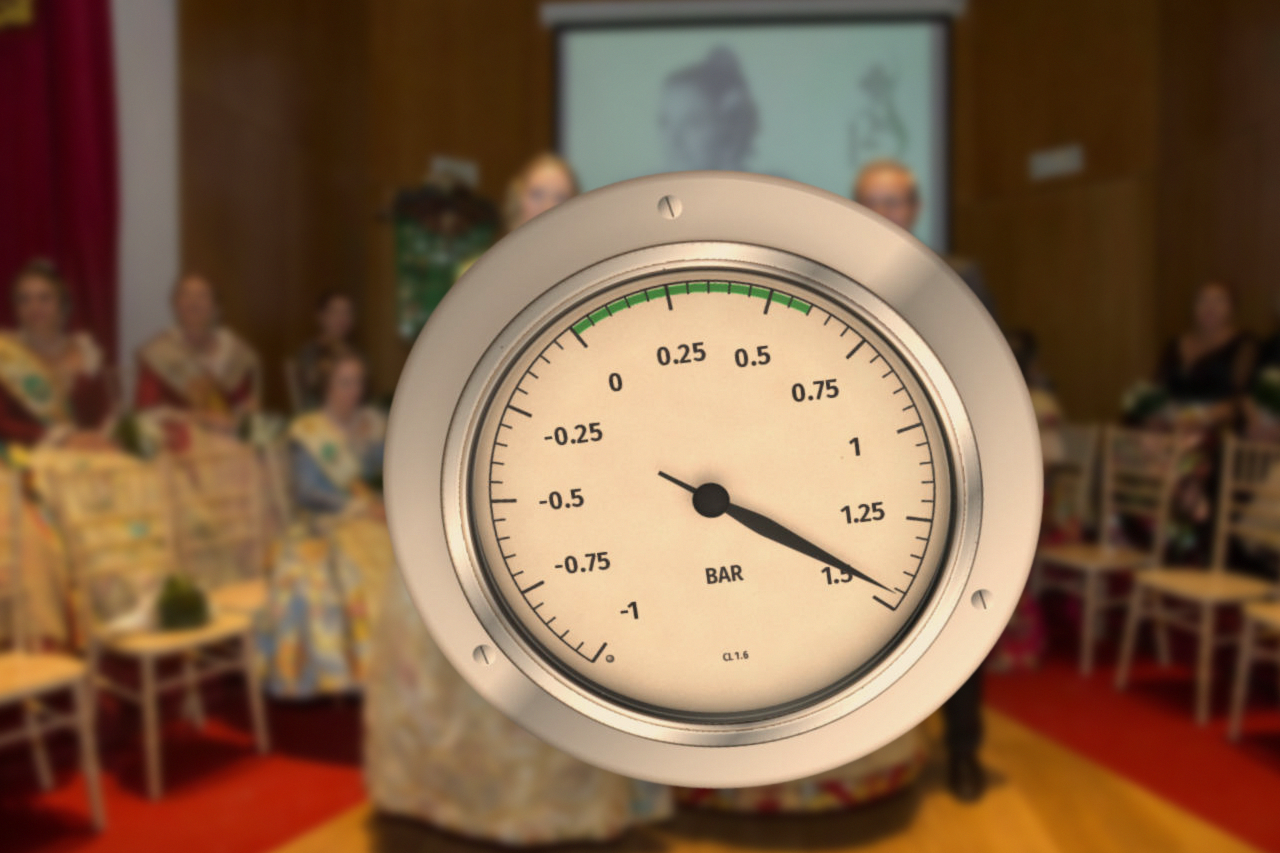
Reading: **1.45** bar
